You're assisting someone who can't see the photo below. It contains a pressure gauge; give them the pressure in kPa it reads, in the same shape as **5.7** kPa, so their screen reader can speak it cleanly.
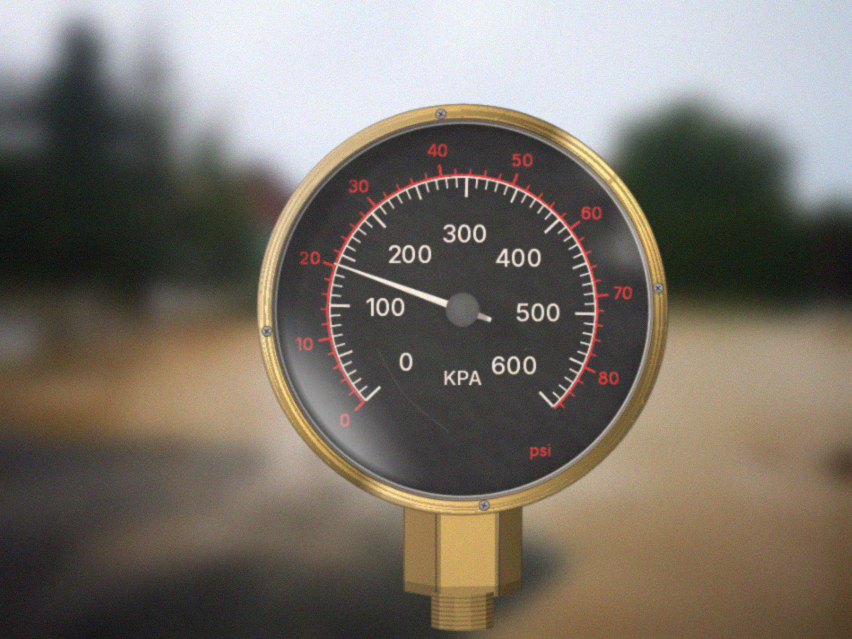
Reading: **140** kPa
